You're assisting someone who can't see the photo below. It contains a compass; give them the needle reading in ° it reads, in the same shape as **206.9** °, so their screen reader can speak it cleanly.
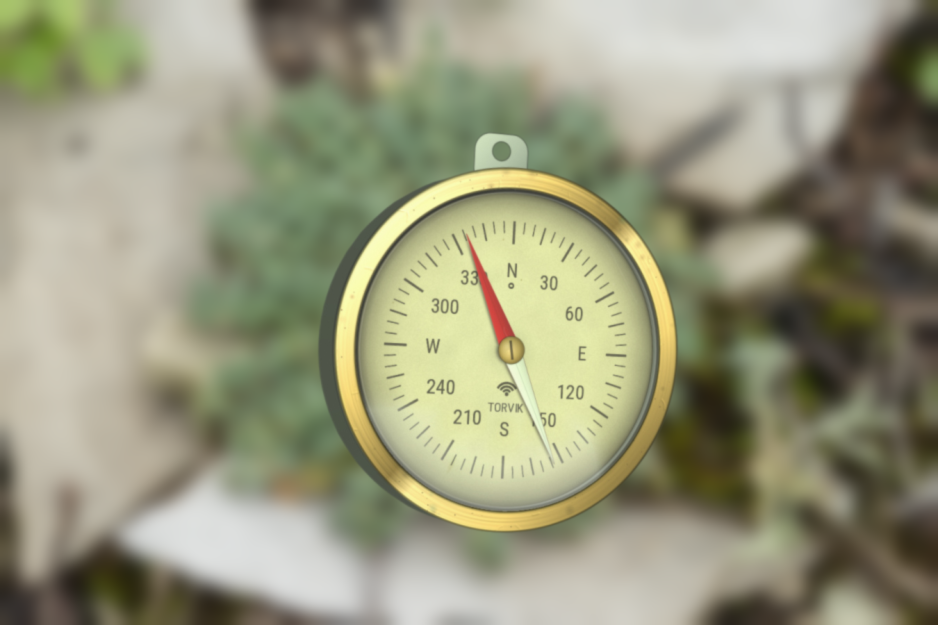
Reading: **335** °
